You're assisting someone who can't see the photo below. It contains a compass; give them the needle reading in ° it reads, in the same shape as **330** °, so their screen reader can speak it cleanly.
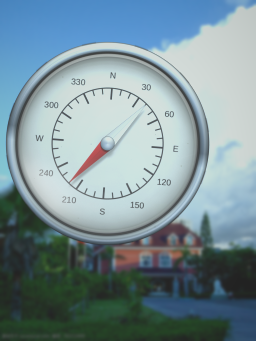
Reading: **220** °
